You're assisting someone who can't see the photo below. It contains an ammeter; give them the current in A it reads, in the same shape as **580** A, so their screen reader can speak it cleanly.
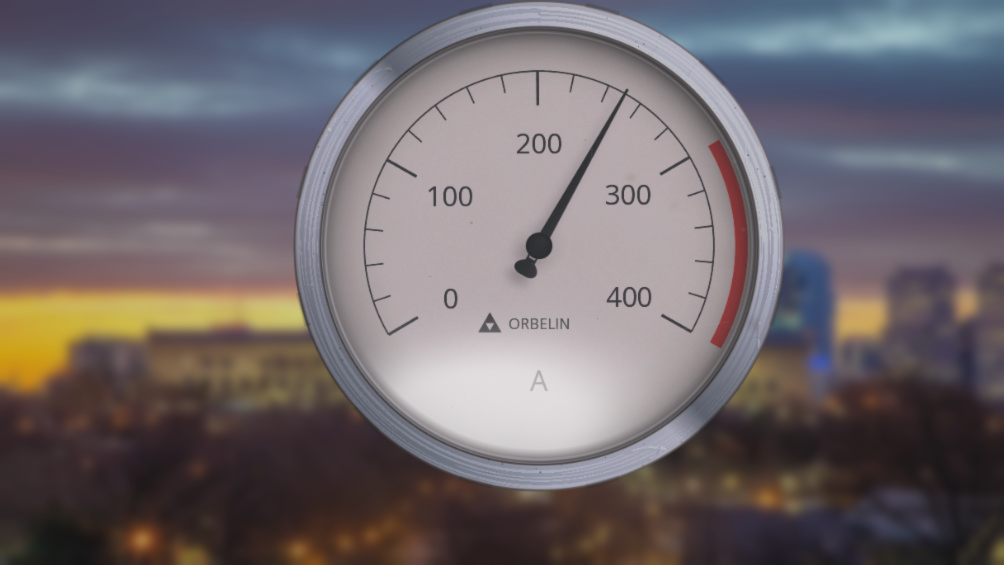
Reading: **250** A
